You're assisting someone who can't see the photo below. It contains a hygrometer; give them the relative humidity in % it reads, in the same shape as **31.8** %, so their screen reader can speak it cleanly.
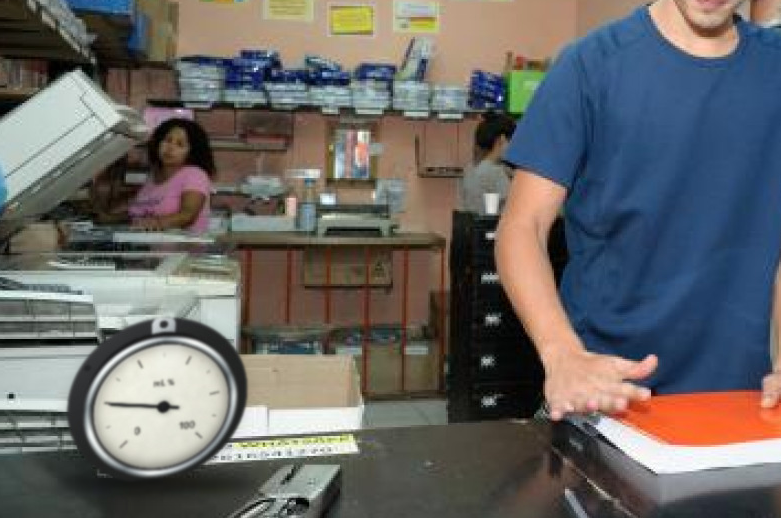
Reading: **20** %
